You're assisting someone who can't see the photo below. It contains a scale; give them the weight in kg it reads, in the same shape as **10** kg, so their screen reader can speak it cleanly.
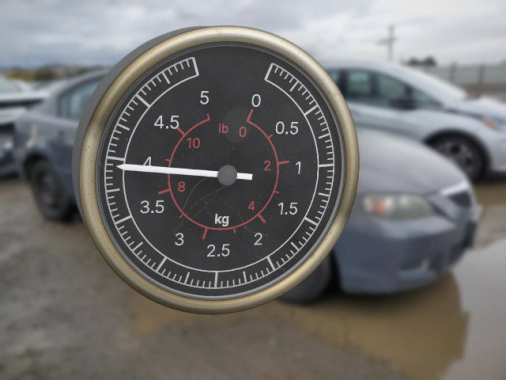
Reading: **3.95** kg
